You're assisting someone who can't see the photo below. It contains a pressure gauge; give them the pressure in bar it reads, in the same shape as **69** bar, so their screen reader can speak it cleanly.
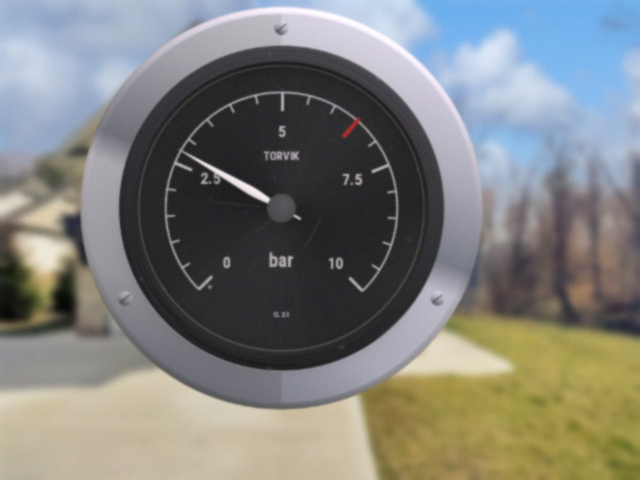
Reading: **2.75** bar
